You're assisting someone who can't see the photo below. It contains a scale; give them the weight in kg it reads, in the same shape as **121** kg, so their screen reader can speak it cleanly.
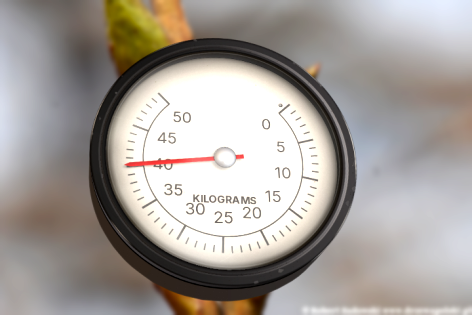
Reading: **40** kg
